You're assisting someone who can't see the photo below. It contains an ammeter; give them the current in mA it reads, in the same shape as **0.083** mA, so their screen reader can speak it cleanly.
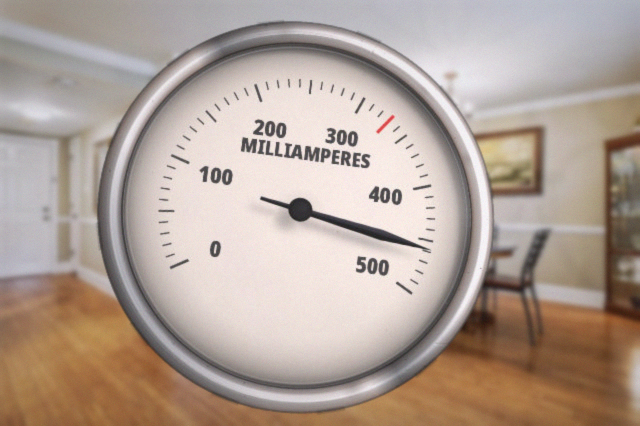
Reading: **460** mA
